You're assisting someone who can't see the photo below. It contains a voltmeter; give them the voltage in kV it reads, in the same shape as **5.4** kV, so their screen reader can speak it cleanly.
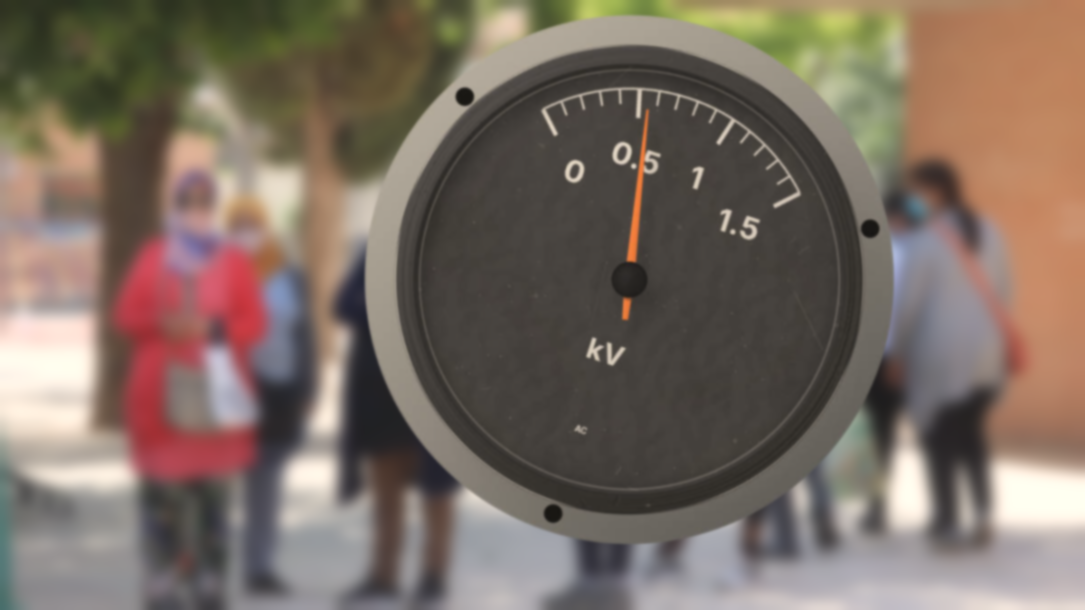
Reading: **0.55** kV
